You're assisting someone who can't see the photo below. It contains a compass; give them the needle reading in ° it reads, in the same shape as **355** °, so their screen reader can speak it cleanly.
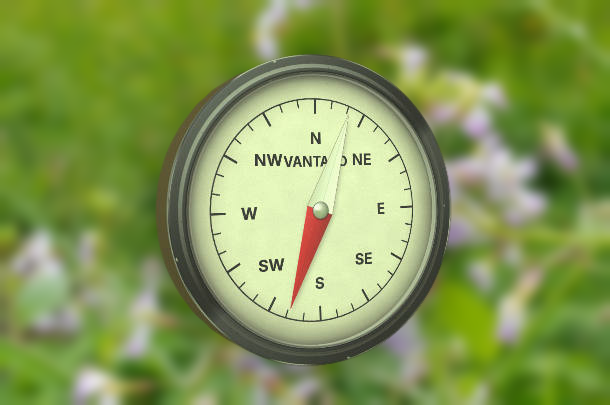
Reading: **200** °
